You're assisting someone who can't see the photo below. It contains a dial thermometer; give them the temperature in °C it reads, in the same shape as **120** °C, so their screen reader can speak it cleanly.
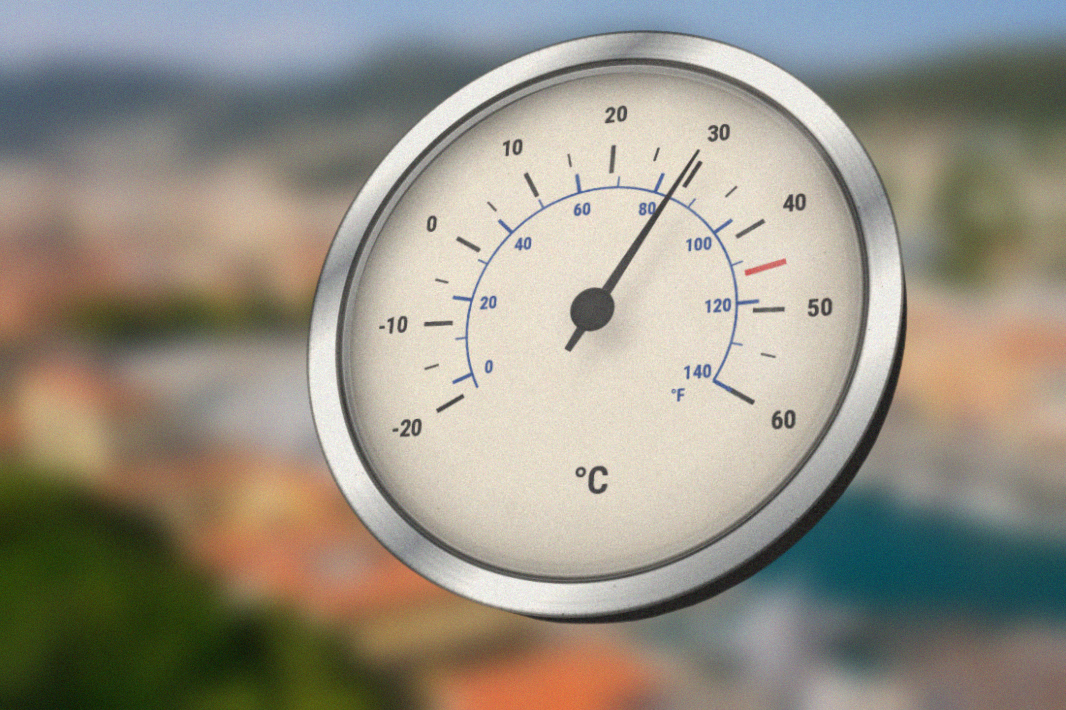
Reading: **30** °C
